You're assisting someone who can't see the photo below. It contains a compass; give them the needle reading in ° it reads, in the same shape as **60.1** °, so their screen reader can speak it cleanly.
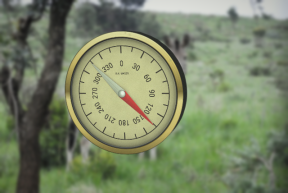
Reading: **135** °
